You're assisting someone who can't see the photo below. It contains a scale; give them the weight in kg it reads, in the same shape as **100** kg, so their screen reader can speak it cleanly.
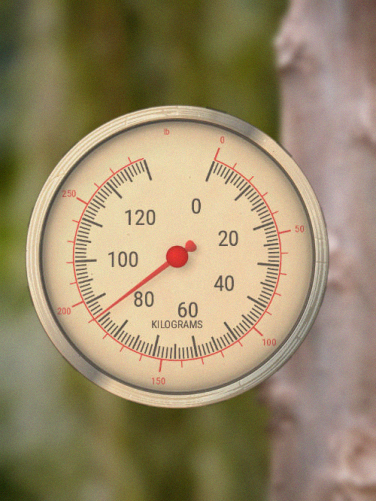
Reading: **86** kg
